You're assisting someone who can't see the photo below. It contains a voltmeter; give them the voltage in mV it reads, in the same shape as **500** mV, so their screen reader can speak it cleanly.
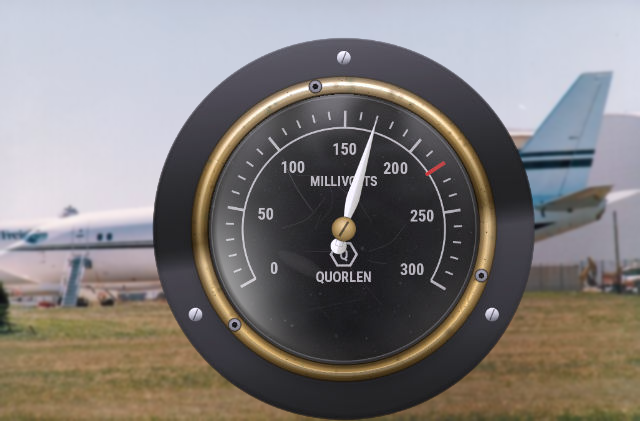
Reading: **170** mV
